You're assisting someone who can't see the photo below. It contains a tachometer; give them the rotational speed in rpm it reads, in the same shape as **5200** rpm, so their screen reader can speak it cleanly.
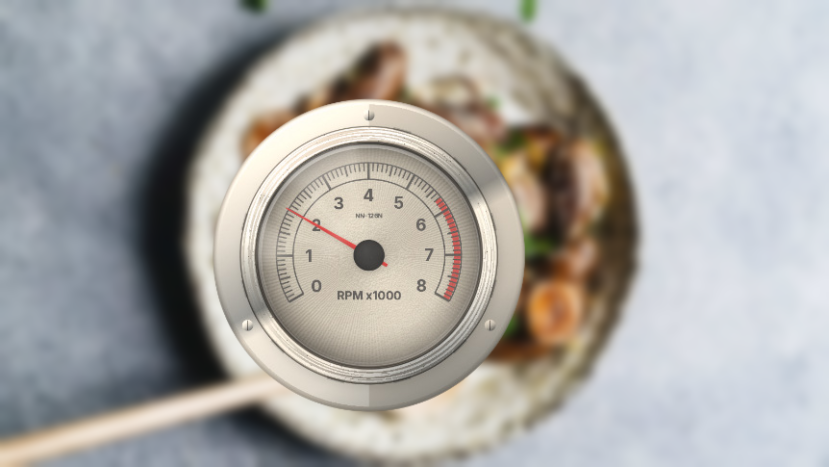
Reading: **2000** rpm
